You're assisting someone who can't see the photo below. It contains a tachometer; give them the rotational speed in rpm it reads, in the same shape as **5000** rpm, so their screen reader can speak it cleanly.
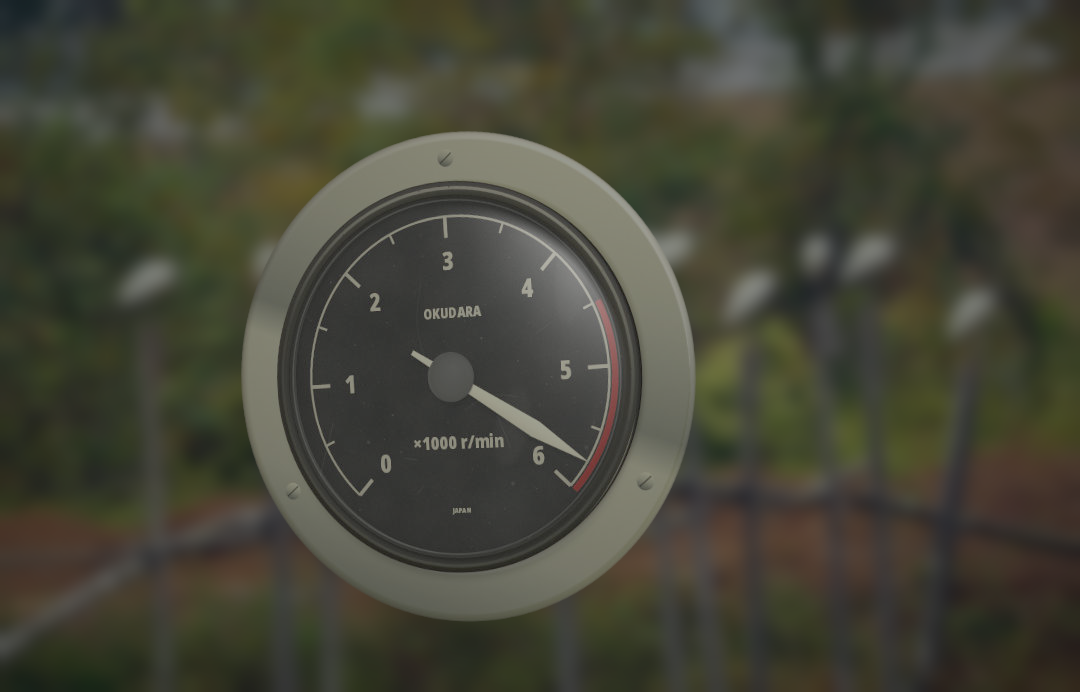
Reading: **5750** rpm
